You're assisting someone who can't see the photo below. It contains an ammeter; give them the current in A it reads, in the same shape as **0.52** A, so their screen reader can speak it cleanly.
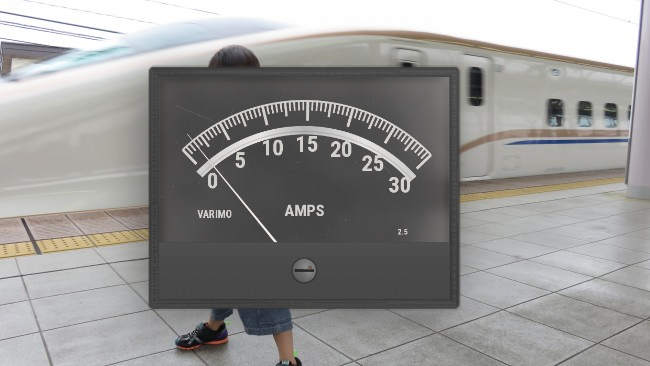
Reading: **1.5** A
